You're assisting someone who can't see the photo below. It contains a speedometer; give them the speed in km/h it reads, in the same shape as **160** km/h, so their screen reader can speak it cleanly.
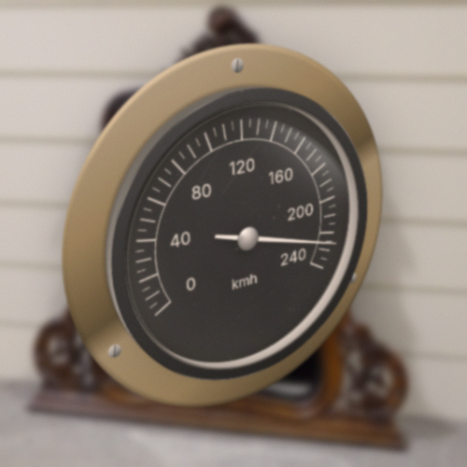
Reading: **225** km/h
